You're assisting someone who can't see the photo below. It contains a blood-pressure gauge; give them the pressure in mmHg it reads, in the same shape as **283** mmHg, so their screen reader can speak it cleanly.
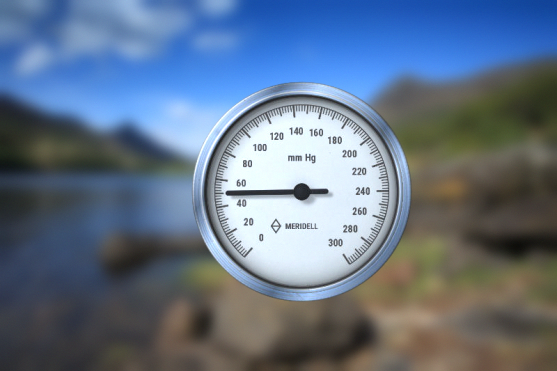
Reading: **50** mmHg
